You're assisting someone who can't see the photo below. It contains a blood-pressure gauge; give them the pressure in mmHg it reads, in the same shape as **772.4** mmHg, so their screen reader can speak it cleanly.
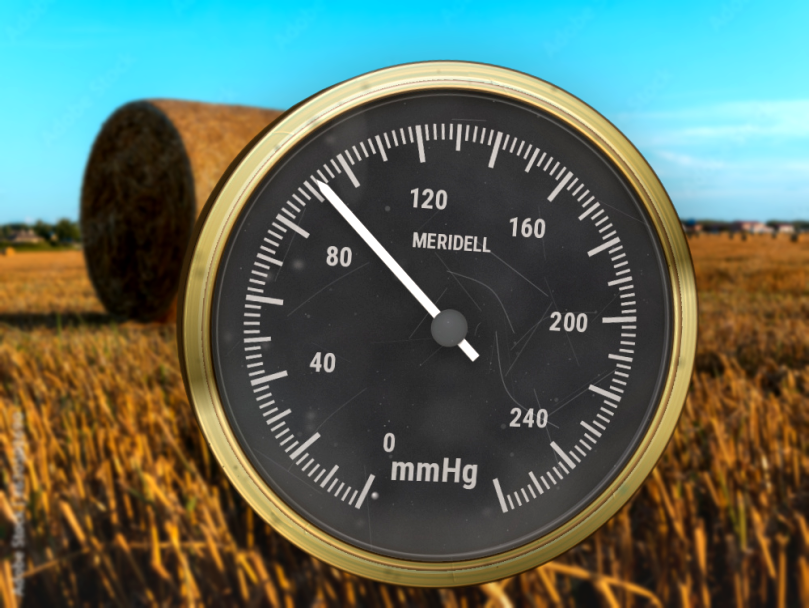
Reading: **92** mmHg
